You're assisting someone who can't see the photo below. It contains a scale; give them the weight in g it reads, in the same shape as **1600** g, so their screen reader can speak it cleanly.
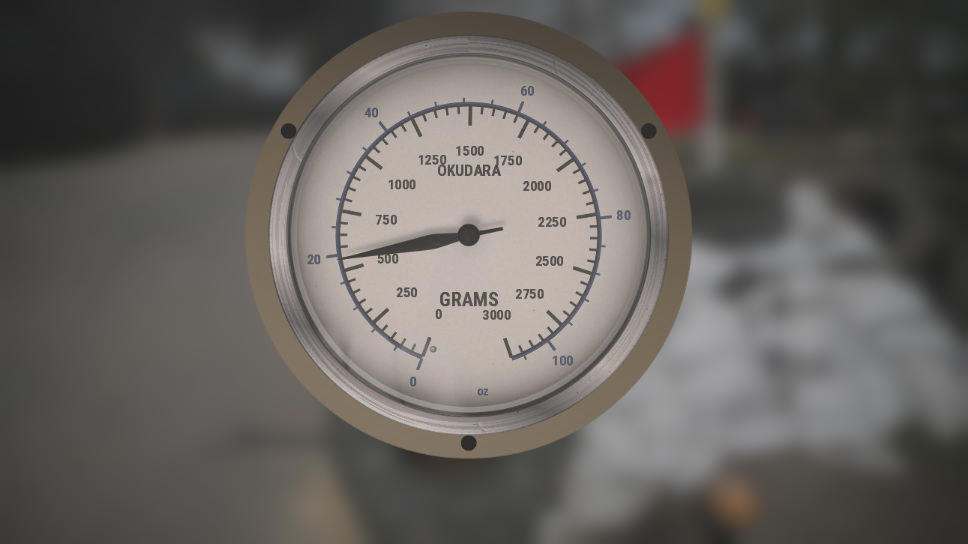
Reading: **550** g
